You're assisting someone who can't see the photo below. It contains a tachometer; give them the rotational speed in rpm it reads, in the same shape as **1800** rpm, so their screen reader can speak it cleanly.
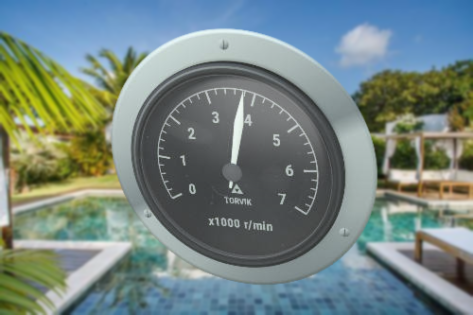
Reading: **3800** rpm
